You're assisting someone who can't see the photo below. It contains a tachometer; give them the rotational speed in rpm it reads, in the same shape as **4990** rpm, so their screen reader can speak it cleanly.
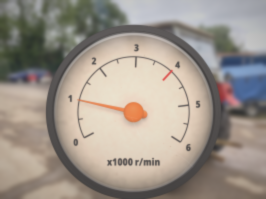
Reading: **1000** rpm
